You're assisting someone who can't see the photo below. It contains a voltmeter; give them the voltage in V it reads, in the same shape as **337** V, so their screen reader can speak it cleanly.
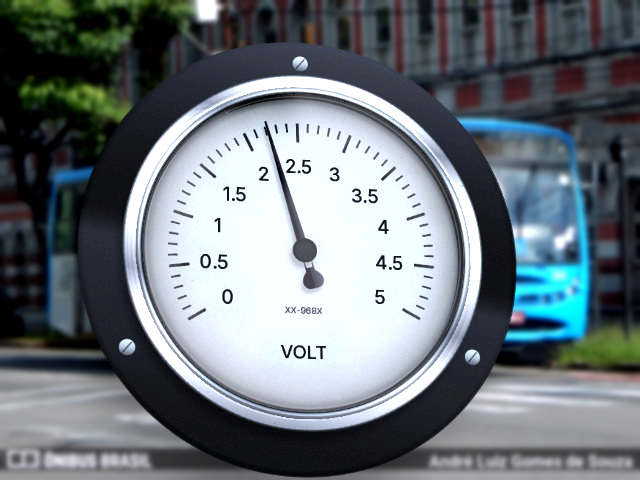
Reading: **2.2** V
